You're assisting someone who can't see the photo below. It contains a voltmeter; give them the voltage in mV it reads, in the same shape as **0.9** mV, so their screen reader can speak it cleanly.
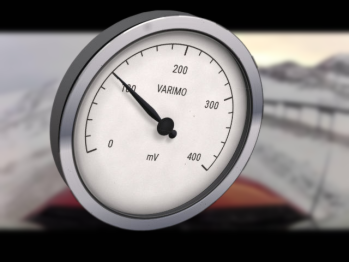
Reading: **100** mV
